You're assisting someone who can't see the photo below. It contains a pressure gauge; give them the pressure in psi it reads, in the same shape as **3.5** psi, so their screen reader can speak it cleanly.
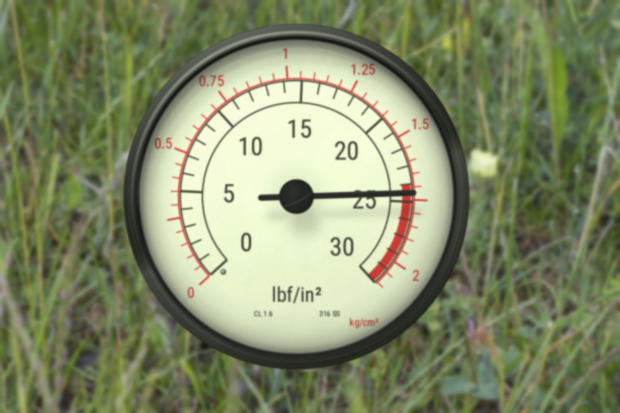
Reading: **24.5** psi
